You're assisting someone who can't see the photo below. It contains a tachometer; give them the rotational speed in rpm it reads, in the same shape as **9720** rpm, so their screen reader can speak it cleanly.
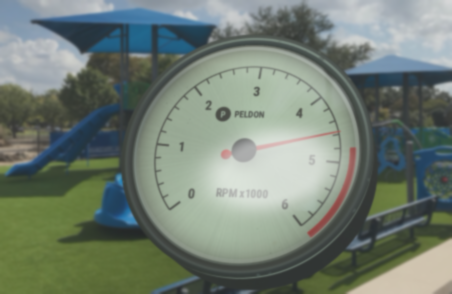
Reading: **4600** rpm
